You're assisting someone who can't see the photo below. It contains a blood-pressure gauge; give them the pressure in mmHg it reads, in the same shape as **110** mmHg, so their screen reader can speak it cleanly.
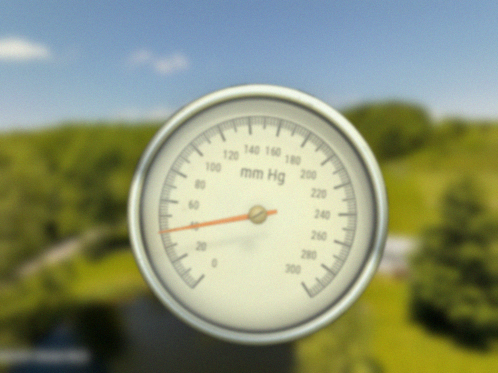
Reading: **40** mmHg
